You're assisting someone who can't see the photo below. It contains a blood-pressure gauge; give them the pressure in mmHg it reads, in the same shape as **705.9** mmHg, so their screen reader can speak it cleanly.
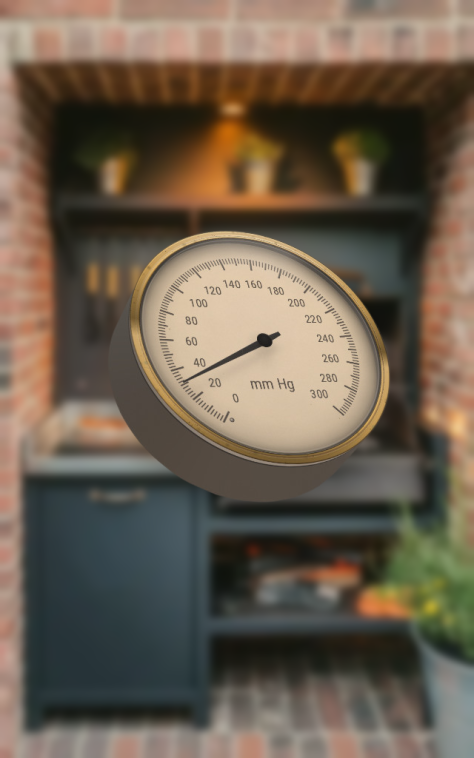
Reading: **30** mmHg
